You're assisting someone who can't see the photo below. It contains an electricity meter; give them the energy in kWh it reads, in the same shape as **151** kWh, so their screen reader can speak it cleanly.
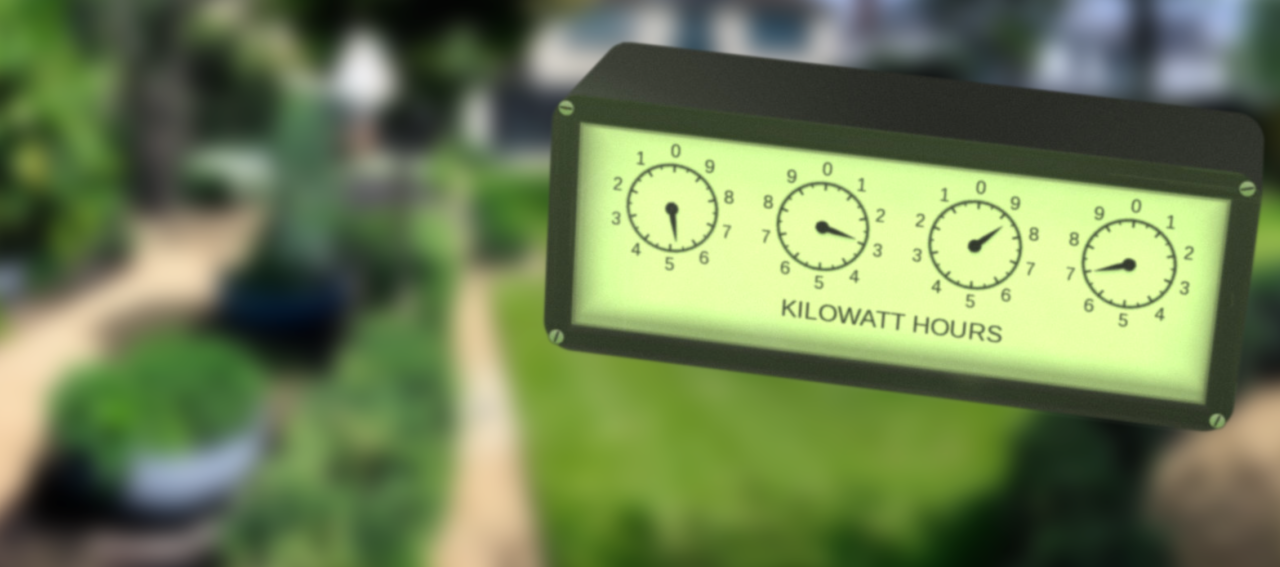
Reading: **5287** kWh
